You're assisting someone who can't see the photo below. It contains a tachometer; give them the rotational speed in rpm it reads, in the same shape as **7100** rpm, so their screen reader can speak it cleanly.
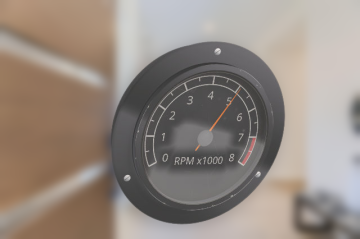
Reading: **5000** rpm
